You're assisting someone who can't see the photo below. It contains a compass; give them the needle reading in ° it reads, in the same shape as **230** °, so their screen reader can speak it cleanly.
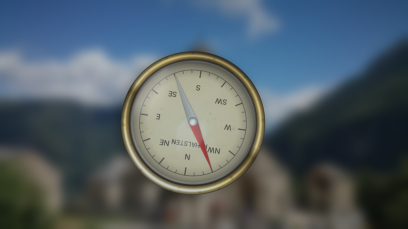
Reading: **330** °
